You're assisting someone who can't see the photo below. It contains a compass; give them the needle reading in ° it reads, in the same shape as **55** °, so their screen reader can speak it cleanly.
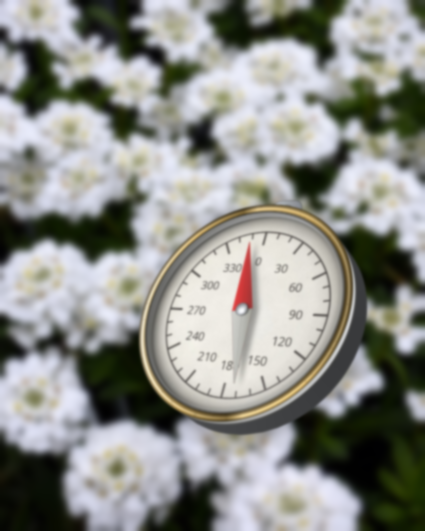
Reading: **350** °
